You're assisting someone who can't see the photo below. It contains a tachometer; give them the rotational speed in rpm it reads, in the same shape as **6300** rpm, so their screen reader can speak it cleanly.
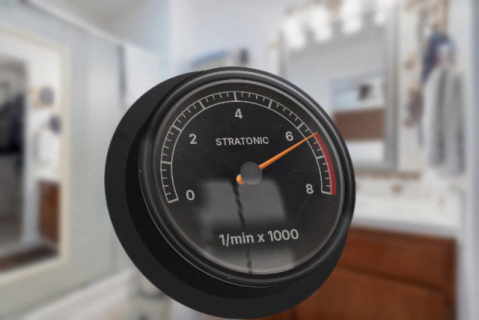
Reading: **6400** rpm
